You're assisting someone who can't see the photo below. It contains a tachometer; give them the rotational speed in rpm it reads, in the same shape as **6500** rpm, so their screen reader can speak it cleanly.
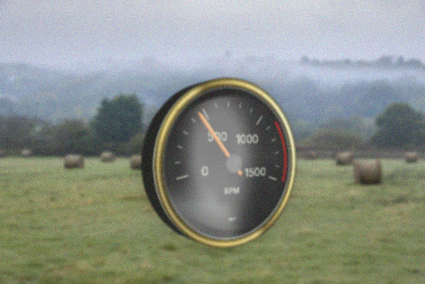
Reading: **450** rpm
